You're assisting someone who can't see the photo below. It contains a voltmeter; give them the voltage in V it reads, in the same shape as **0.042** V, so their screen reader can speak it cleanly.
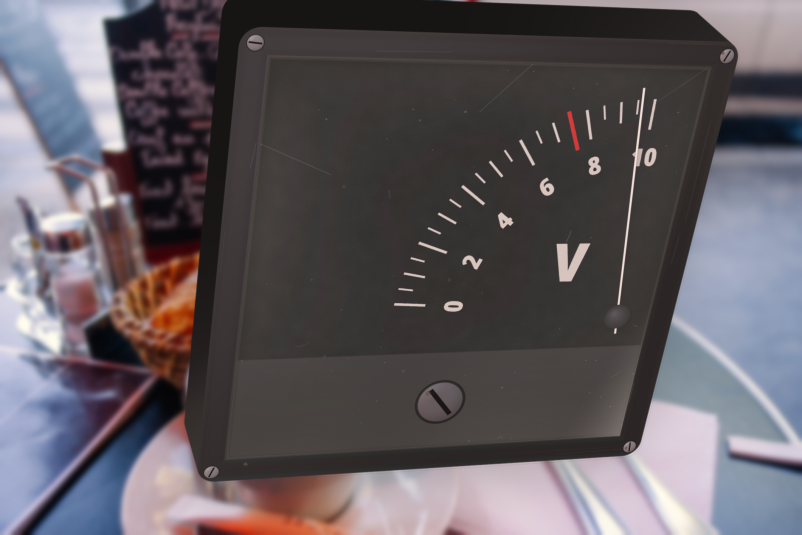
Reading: **9.5** V
